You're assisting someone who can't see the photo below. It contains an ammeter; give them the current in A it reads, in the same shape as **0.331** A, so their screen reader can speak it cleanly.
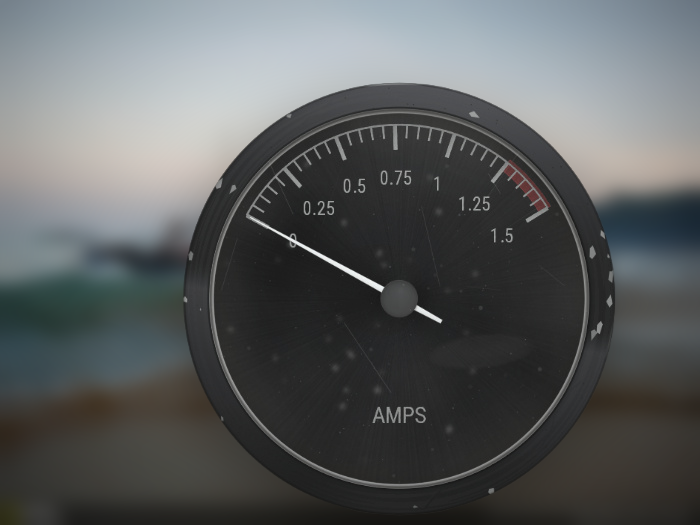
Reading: **0** A
